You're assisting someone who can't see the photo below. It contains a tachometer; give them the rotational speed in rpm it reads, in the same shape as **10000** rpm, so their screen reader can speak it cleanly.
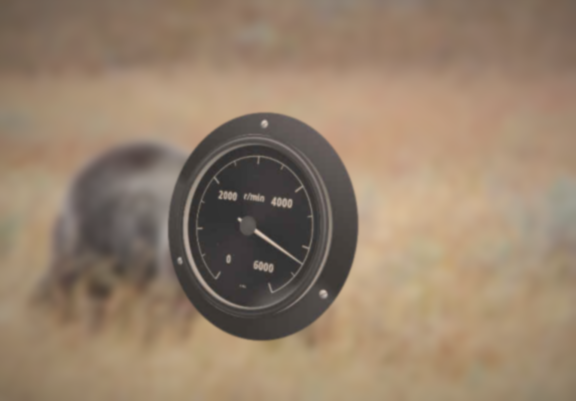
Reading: **5250** rpm
